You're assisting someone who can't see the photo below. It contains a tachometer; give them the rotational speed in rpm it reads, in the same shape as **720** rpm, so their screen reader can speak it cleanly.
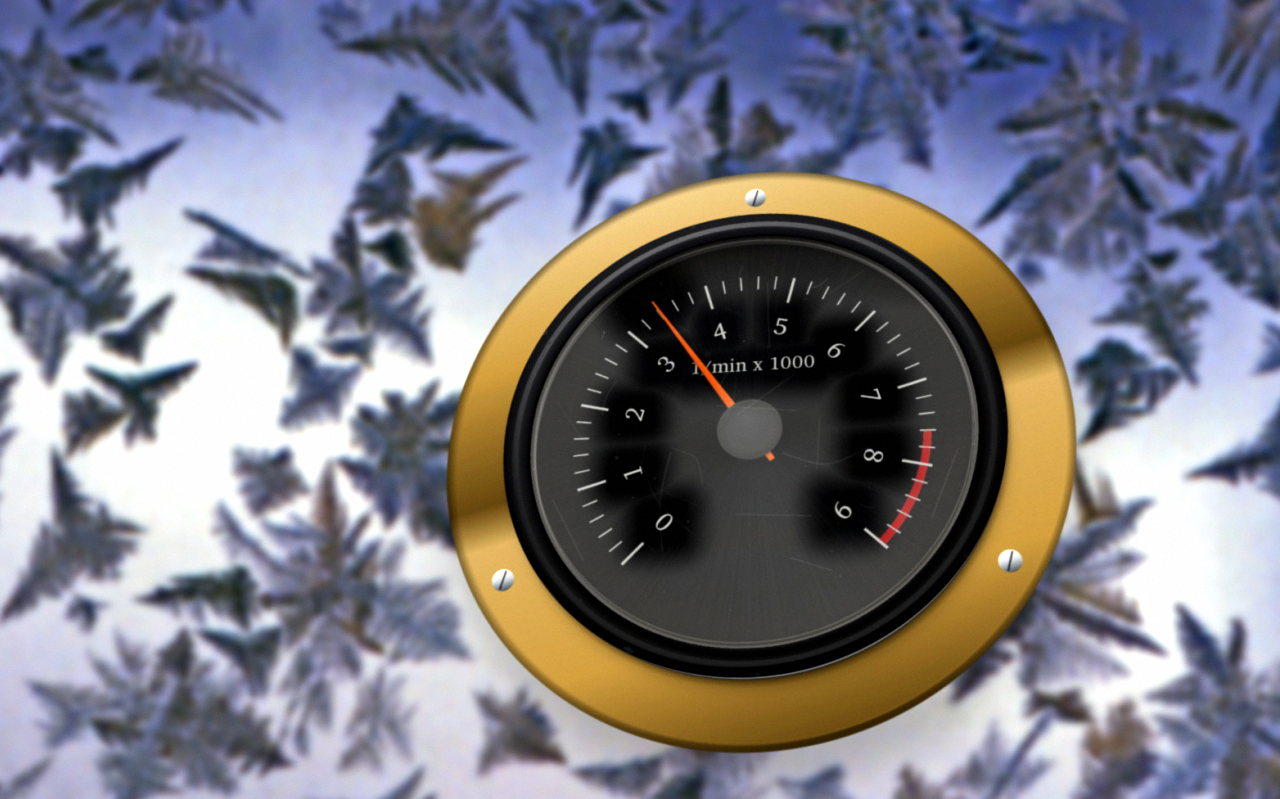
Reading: **3400** rpm
